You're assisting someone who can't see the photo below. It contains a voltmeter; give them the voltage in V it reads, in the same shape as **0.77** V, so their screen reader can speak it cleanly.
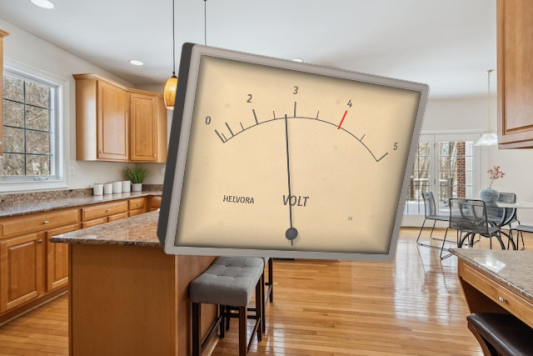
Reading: **2.75** V
